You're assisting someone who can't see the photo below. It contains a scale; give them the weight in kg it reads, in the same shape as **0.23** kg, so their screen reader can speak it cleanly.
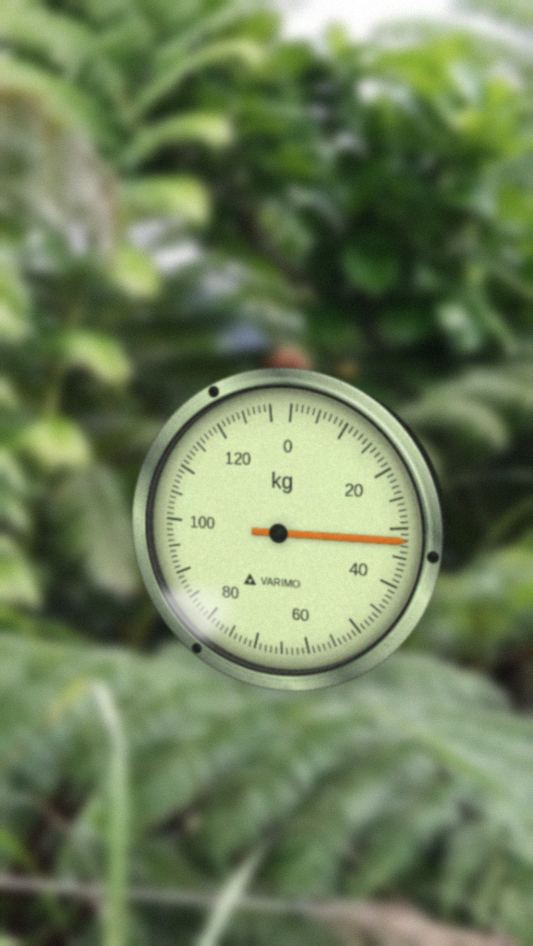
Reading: **32** kg
